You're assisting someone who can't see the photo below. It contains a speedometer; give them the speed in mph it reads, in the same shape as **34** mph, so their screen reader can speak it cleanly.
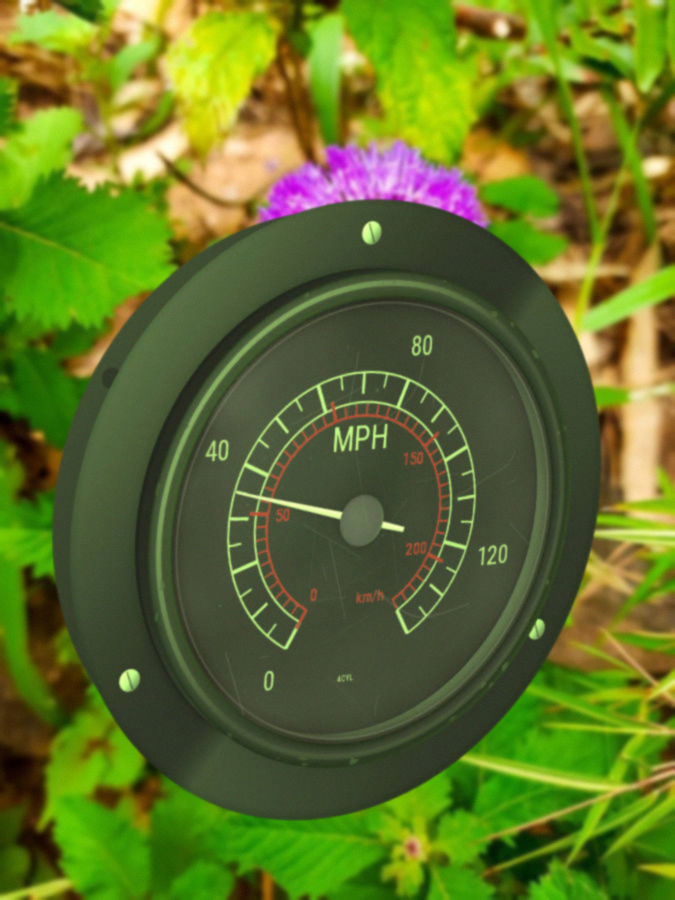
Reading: **35** mph
